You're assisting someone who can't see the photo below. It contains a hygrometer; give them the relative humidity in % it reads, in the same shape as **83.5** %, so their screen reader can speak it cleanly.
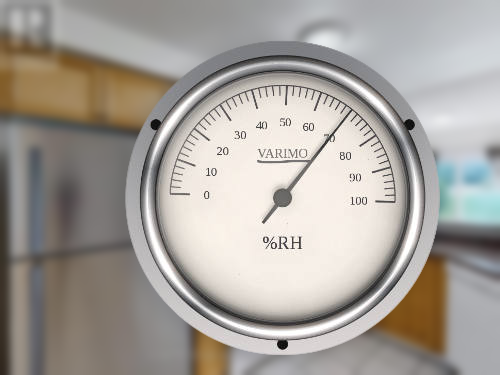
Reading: **70** %
